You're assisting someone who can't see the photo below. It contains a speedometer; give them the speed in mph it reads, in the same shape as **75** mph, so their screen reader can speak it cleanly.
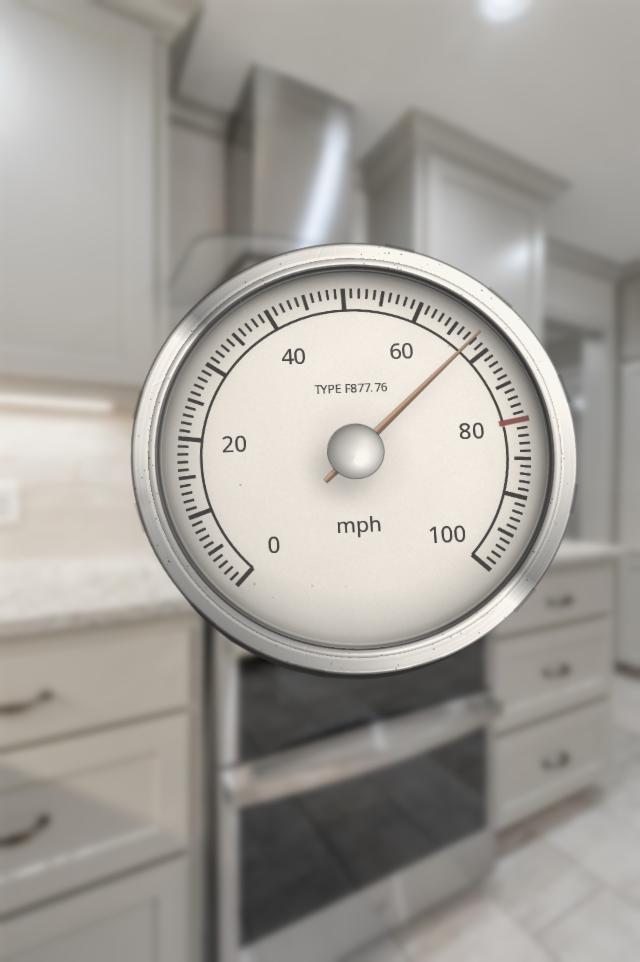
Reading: **68** mph
